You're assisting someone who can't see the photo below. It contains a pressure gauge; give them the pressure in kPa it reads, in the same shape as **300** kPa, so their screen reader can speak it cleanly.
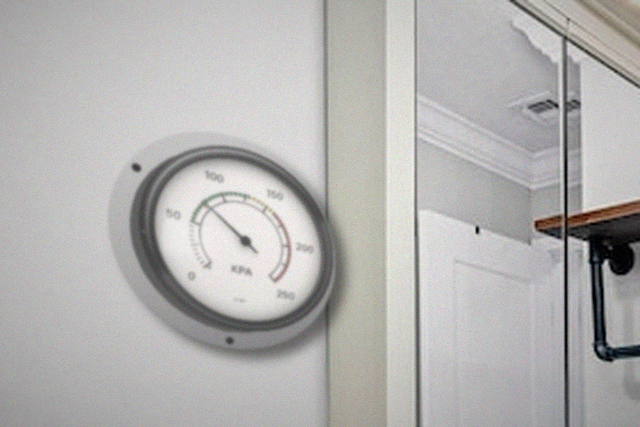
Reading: **75** kPa
